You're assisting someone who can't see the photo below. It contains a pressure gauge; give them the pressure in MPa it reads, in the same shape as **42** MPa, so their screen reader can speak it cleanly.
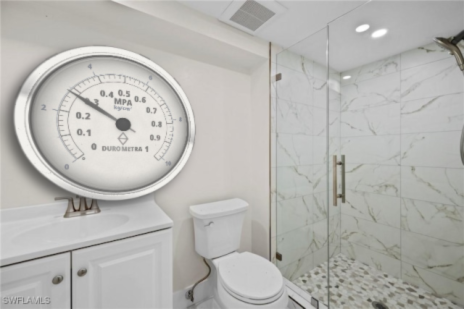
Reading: **0.28** MPa
